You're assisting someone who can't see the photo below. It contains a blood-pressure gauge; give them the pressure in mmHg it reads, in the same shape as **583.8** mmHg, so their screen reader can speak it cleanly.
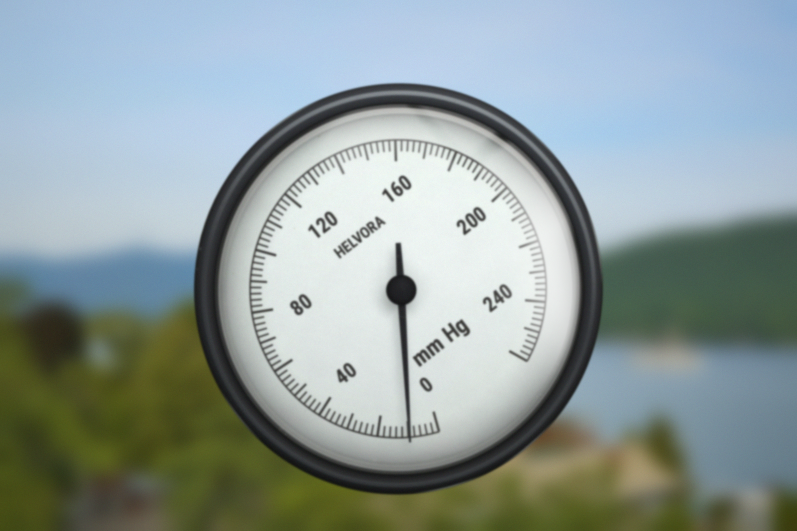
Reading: **10** mmHg
